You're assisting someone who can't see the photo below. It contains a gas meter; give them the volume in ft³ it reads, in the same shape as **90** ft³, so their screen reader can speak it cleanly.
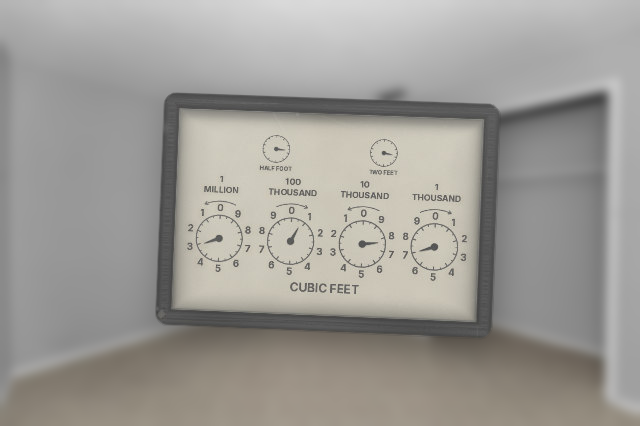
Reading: **307700** ft³
